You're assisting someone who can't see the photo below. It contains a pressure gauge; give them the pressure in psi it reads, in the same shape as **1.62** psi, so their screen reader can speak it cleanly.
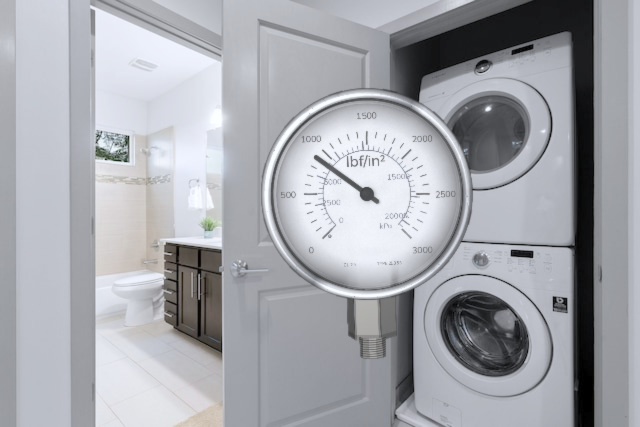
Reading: **900** psi
